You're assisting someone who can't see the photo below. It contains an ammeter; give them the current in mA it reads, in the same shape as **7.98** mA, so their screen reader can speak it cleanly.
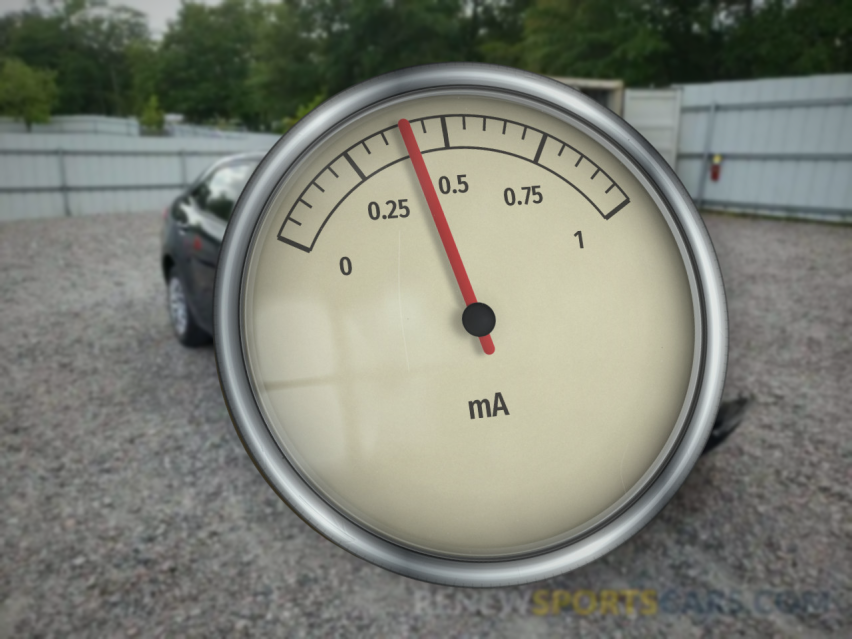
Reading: **0.4** mA
